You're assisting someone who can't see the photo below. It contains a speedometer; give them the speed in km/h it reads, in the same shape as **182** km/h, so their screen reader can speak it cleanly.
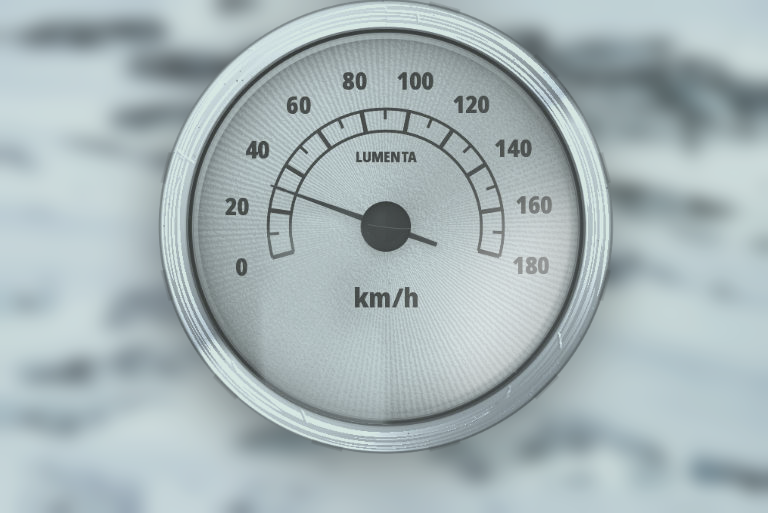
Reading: **30** km/h
